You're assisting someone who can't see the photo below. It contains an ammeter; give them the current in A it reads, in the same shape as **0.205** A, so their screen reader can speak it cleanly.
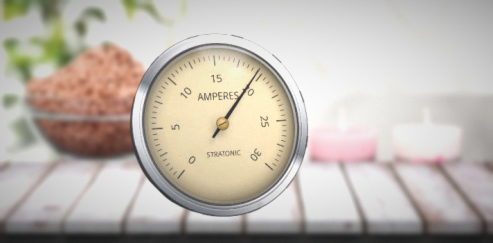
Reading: **19.5** A
